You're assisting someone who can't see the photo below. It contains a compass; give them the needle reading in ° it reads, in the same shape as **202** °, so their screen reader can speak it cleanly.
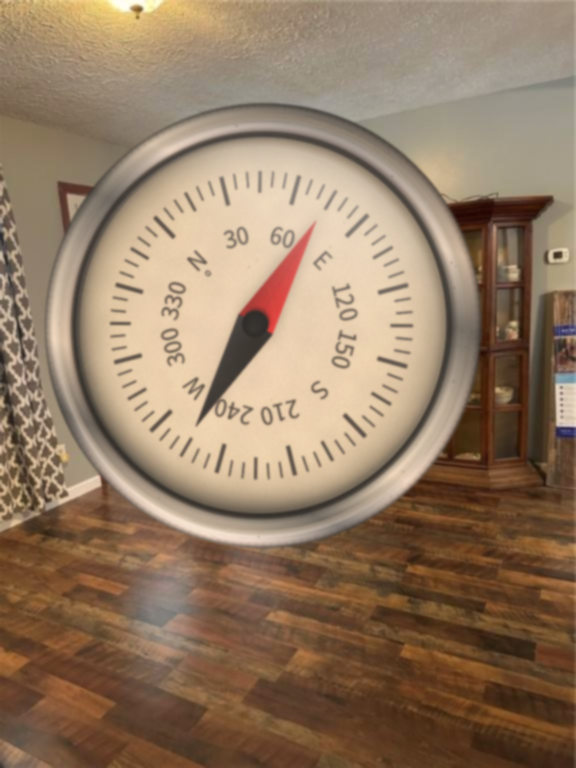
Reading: **75** °
